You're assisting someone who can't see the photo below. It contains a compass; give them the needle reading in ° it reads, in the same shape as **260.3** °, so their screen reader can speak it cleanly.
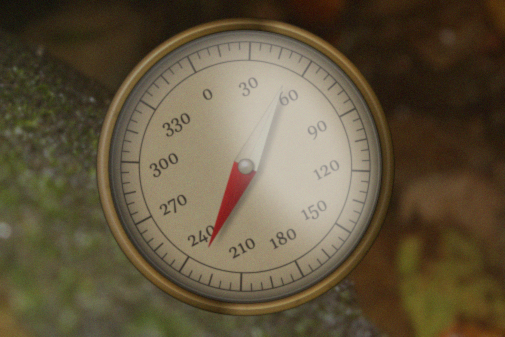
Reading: **232.5** °
